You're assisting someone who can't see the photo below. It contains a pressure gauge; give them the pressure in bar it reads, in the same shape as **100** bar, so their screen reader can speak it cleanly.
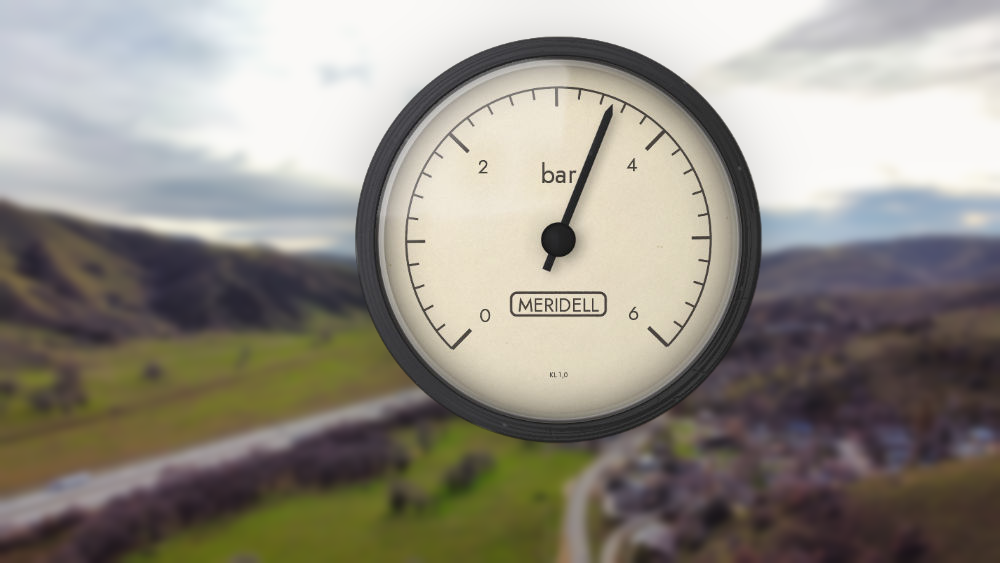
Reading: **3.5** bar
